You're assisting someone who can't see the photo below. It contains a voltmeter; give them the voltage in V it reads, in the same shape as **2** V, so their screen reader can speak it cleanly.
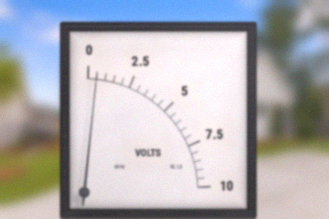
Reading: **0.5** V
